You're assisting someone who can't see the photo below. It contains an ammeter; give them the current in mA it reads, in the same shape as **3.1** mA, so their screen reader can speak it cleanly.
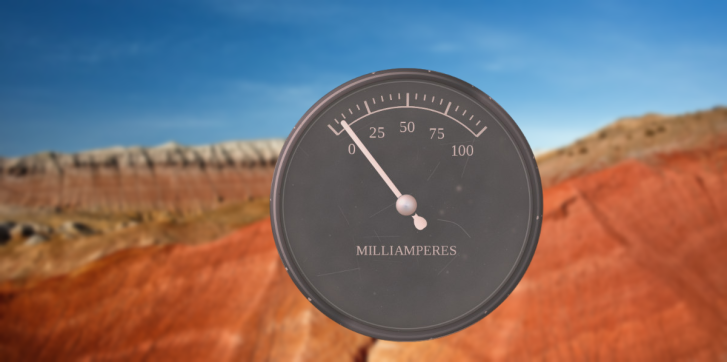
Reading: **7.5** mA
